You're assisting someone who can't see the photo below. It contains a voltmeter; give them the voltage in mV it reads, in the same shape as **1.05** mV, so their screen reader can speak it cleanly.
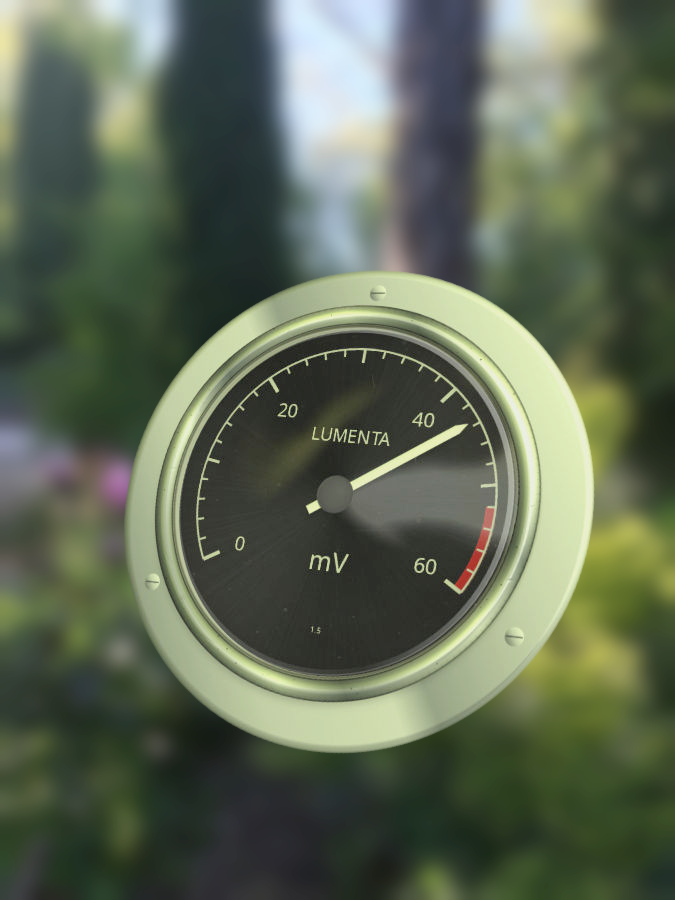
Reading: **44** mV
